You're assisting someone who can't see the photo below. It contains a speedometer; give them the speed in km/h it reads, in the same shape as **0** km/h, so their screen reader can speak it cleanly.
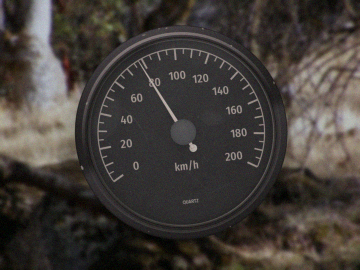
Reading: **77.5** km/h
